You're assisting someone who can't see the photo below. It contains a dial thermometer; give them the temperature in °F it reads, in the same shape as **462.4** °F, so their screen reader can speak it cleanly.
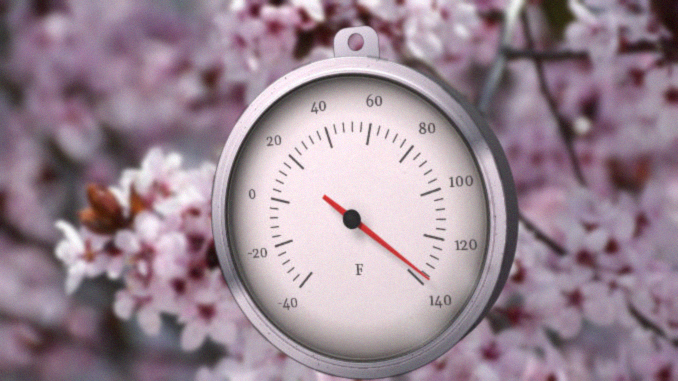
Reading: **136** °F
